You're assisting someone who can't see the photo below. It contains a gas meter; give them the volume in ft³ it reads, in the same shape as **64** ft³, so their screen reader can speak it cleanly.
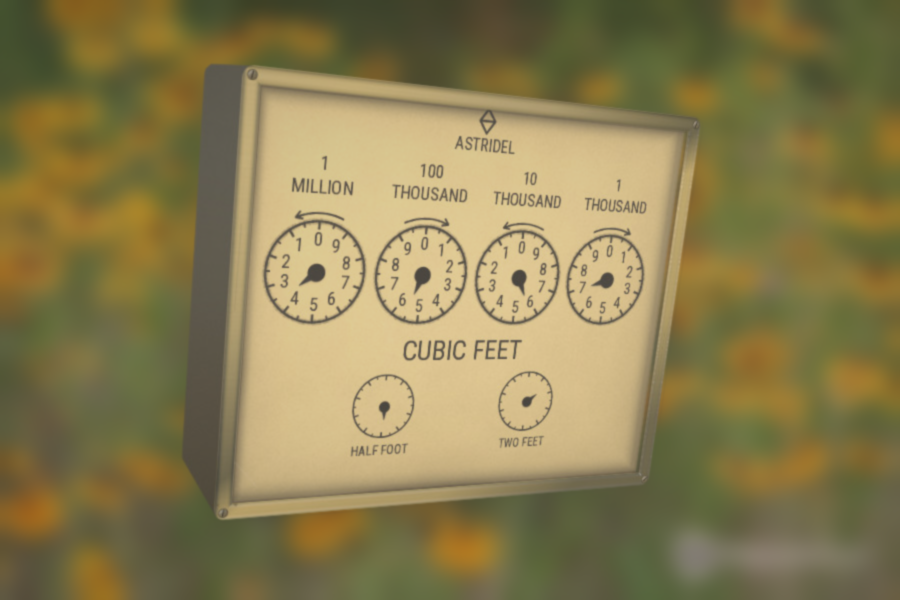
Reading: **355700** ft³
